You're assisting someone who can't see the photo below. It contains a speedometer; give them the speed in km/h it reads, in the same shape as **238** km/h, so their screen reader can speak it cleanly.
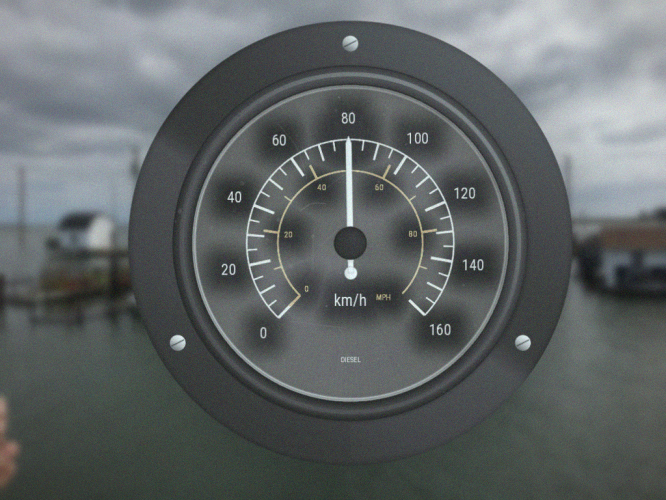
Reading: **80** km/h
